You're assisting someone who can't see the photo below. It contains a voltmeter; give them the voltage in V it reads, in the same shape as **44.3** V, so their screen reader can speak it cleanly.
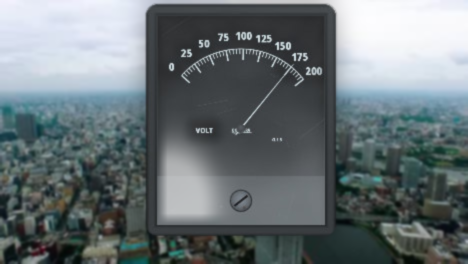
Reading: **175** V
